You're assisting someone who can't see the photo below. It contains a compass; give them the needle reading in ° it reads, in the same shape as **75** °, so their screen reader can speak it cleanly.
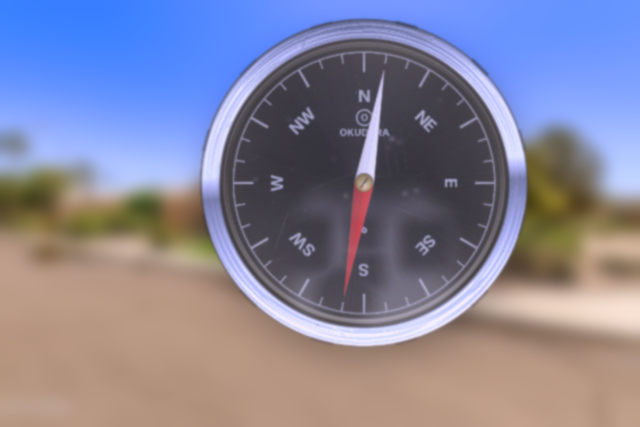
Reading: **190** °
